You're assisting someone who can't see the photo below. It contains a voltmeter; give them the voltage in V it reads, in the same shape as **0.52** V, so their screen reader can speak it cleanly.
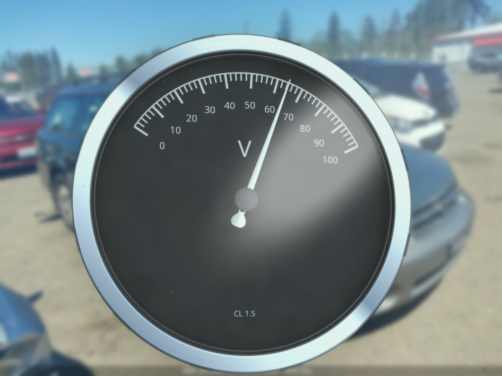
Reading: **64** V
